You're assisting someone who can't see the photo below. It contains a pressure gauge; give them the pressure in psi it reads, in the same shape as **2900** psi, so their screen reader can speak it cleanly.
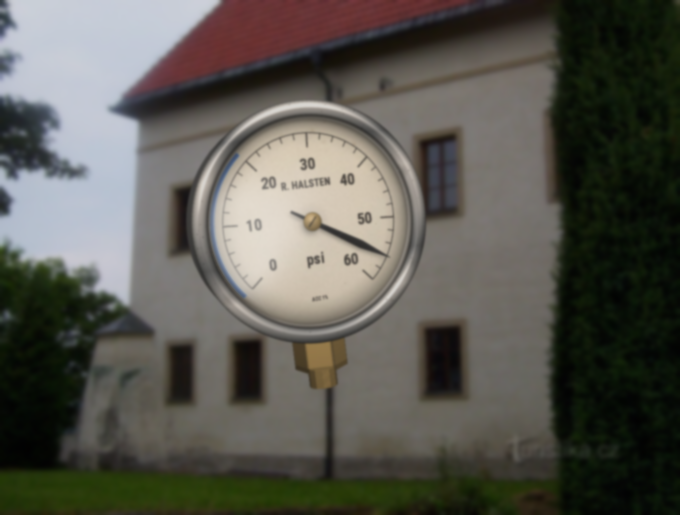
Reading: **56** psi
